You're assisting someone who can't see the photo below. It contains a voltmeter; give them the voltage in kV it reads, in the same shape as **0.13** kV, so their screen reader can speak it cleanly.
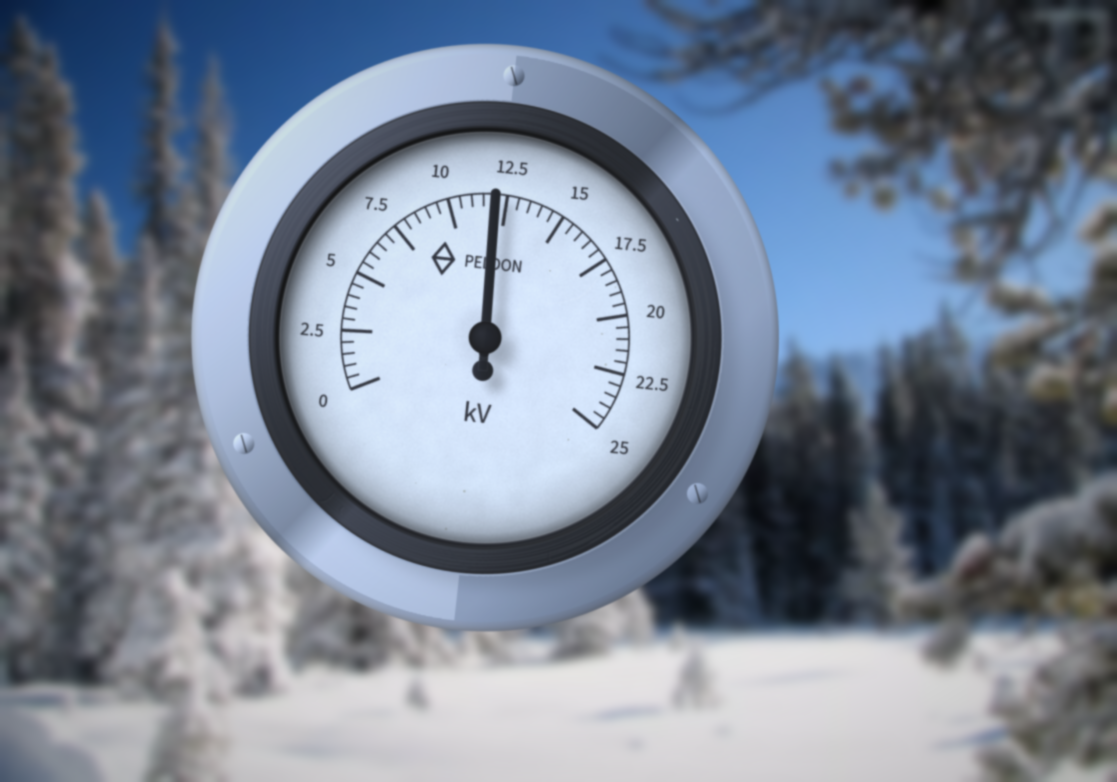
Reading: **12** kV
